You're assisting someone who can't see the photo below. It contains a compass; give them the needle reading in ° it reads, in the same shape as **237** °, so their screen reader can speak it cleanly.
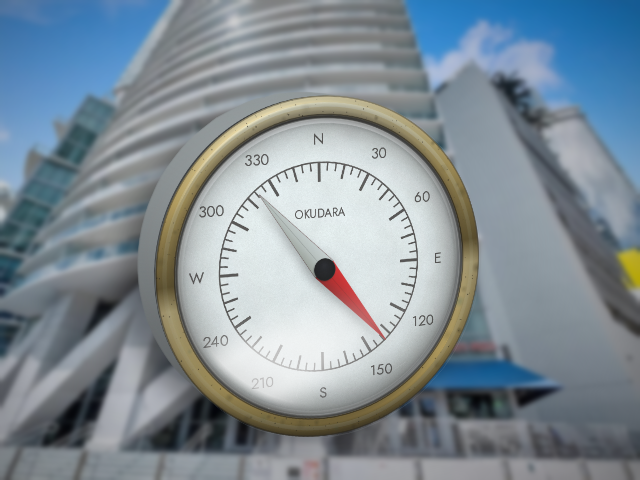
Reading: **140** °
